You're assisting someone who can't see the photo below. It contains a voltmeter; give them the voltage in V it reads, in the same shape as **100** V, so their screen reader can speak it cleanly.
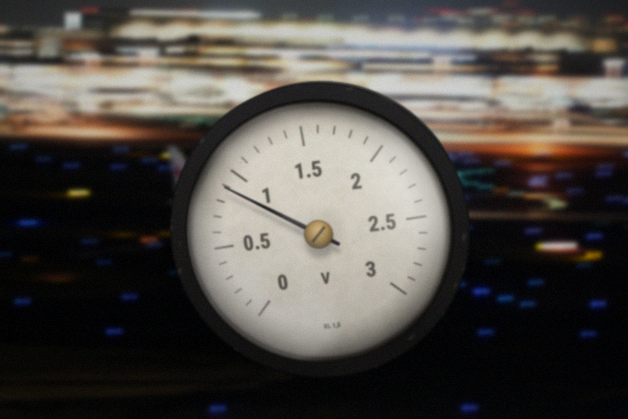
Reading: **0.9** V
